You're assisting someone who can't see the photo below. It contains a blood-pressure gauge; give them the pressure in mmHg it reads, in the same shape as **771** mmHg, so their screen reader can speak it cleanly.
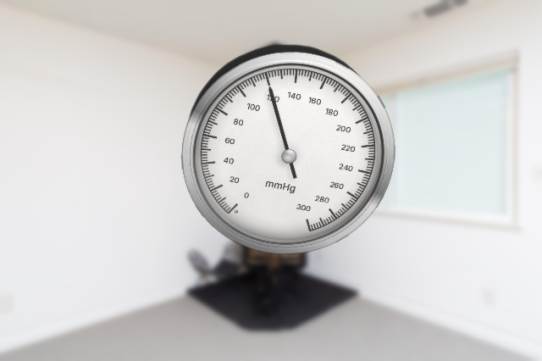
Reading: **120** mmHg
